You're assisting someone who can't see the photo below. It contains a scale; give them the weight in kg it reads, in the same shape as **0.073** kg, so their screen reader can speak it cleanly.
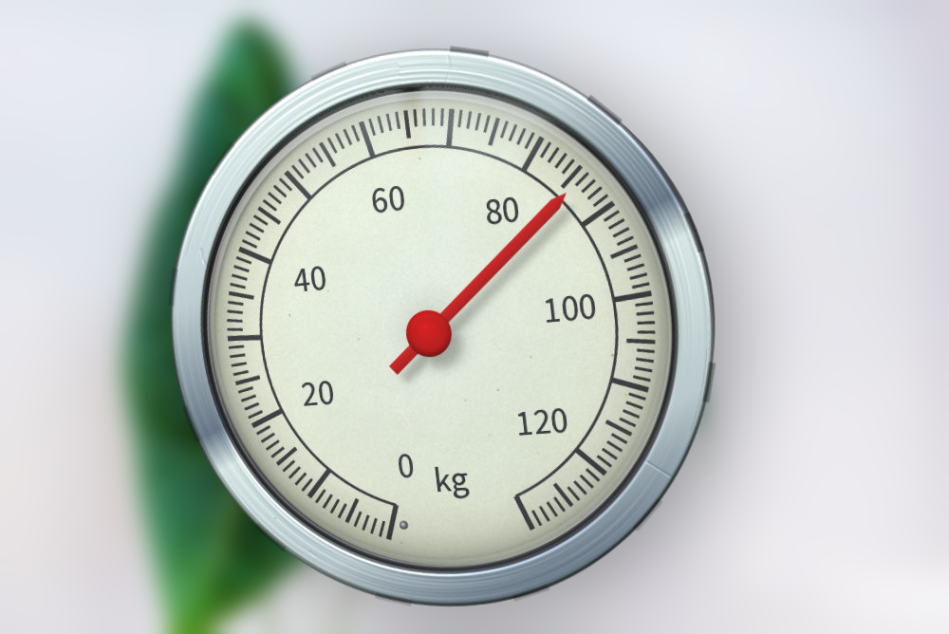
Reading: **86** kg
